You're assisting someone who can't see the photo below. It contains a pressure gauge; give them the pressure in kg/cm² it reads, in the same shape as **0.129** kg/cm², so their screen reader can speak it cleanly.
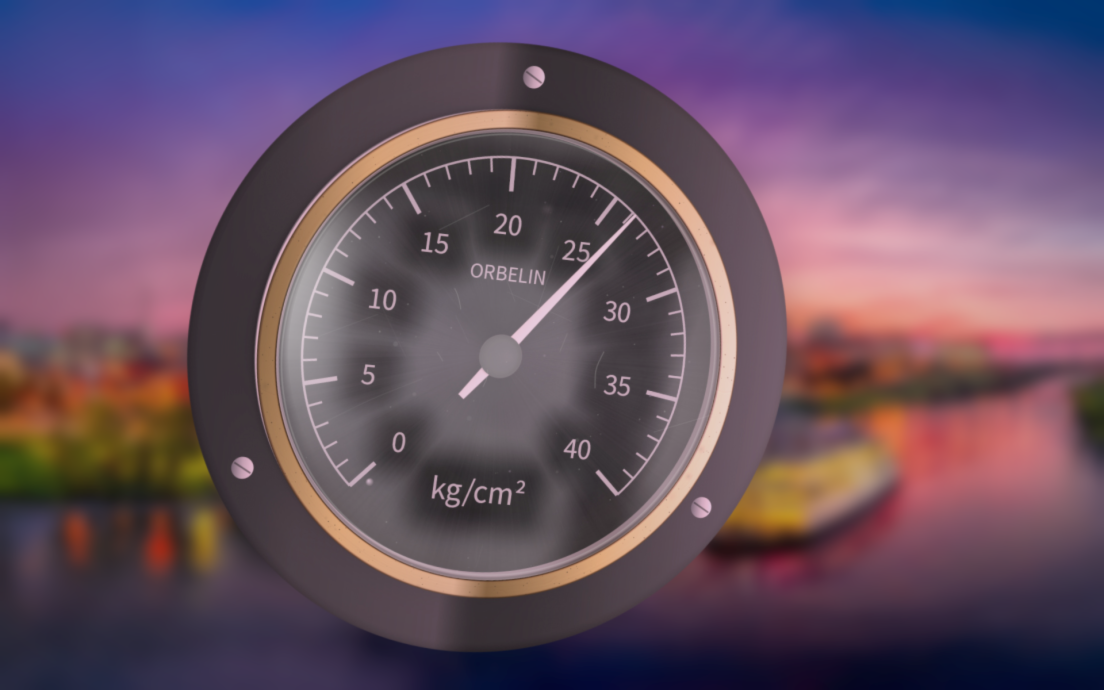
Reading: **26** kg/cm²
